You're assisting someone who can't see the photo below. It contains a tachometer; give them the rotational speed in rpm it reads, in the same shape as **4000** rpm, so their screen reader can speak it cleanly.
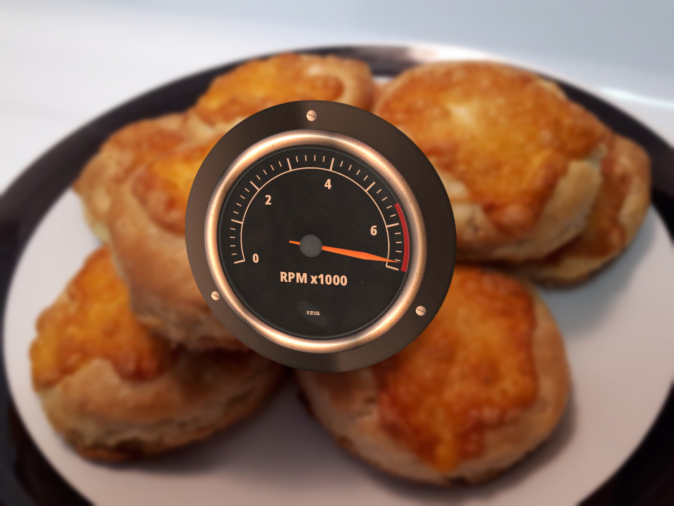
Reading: **6800** rpm
